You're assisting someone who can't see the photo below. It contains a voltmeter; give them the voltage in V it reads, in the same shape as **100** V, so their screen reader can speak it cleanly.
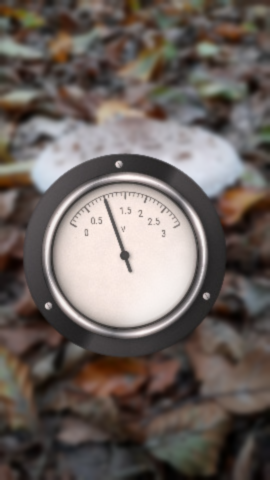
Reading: **1** V
